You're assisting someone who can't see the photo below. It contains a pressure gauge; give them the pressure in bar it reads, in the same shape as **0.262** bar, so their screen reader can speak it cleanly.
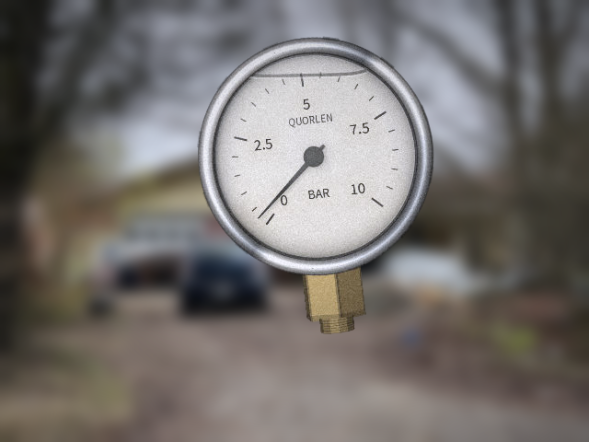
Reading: **0.25** bar
